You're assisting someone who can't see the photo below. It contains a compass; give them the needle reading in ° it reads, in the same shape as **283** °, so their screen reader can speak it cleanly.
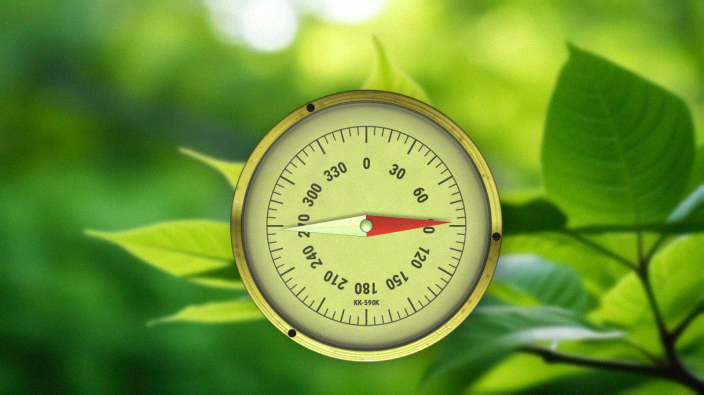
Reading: **87.5** °
